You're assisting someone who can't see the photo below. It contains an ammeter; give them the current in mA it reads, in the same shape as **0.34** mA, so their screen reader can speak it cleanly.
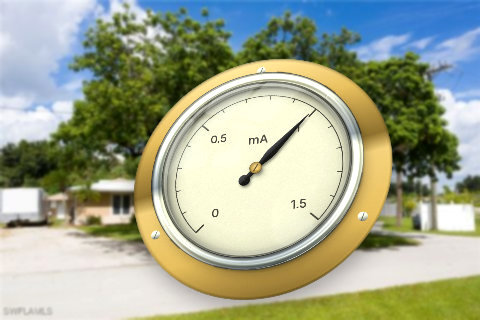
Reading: **1** mA
